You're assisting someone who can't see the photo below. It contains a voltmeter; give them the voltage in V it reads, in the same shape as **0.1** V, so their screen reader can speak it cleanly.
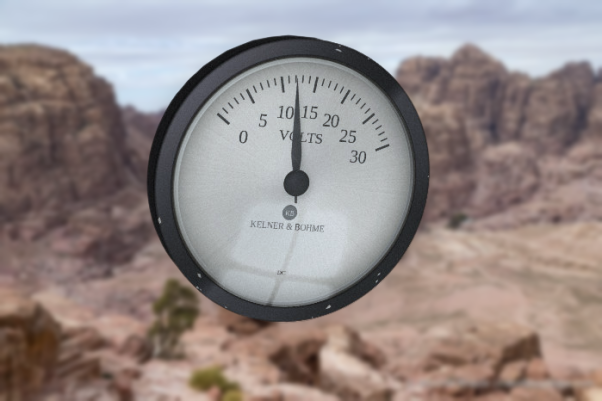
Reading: **12** V
